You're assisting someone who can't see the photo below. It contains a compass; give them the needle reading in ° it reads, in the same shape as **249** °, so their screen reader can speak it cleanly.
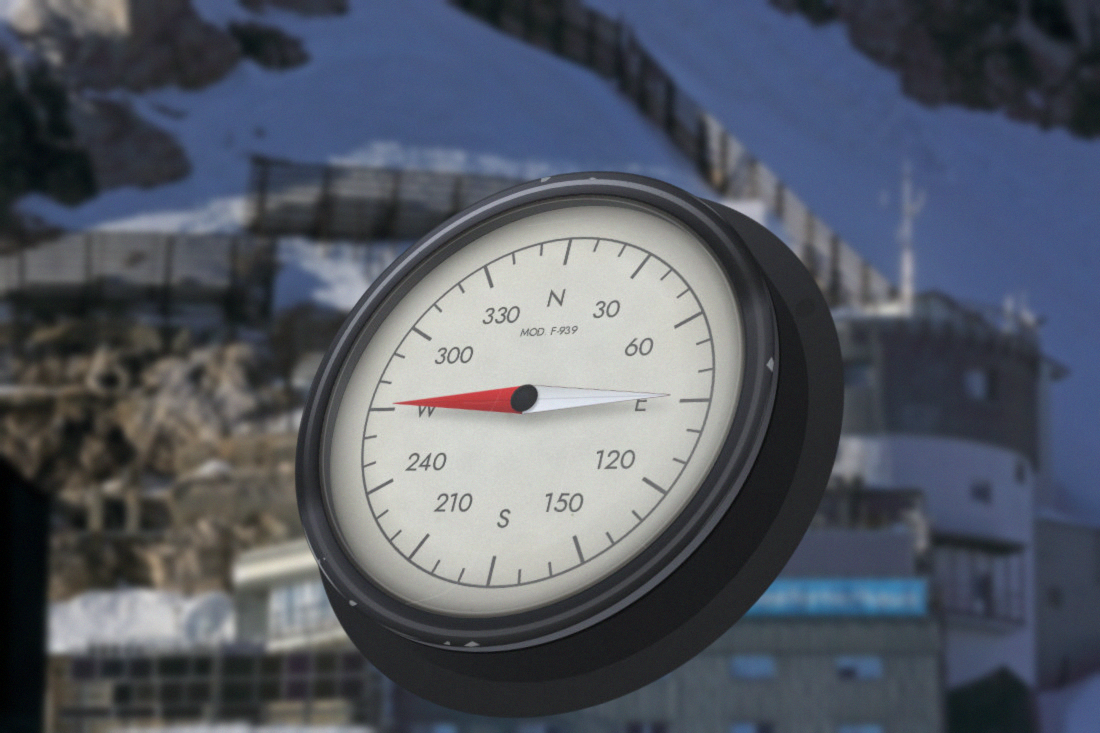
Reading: **270** °
